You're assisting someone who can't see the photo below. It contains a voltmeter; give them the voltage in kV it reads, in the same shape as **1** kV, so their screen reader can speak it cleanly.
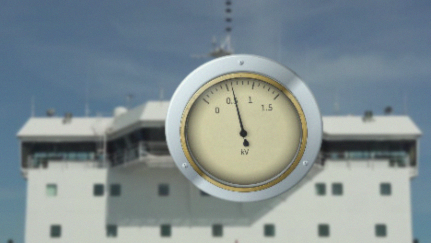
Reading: **0.6** kV
